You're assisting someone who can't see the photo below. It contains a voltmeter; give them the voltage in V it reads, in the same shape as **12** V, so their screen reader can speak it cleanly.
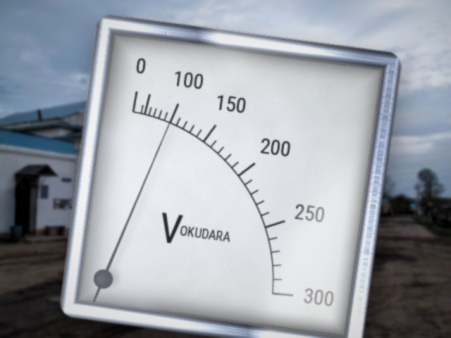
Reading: **100** V
